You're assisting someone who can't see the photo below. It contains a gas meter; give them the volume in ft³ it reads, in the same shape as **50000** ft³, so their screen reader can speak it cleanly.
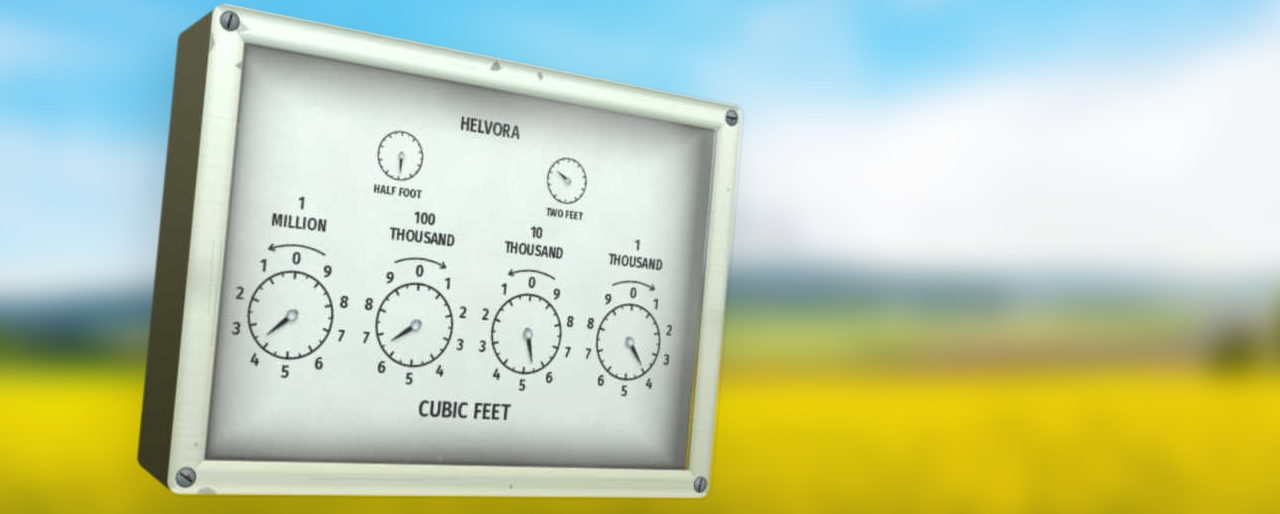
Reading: **365400** ft³
